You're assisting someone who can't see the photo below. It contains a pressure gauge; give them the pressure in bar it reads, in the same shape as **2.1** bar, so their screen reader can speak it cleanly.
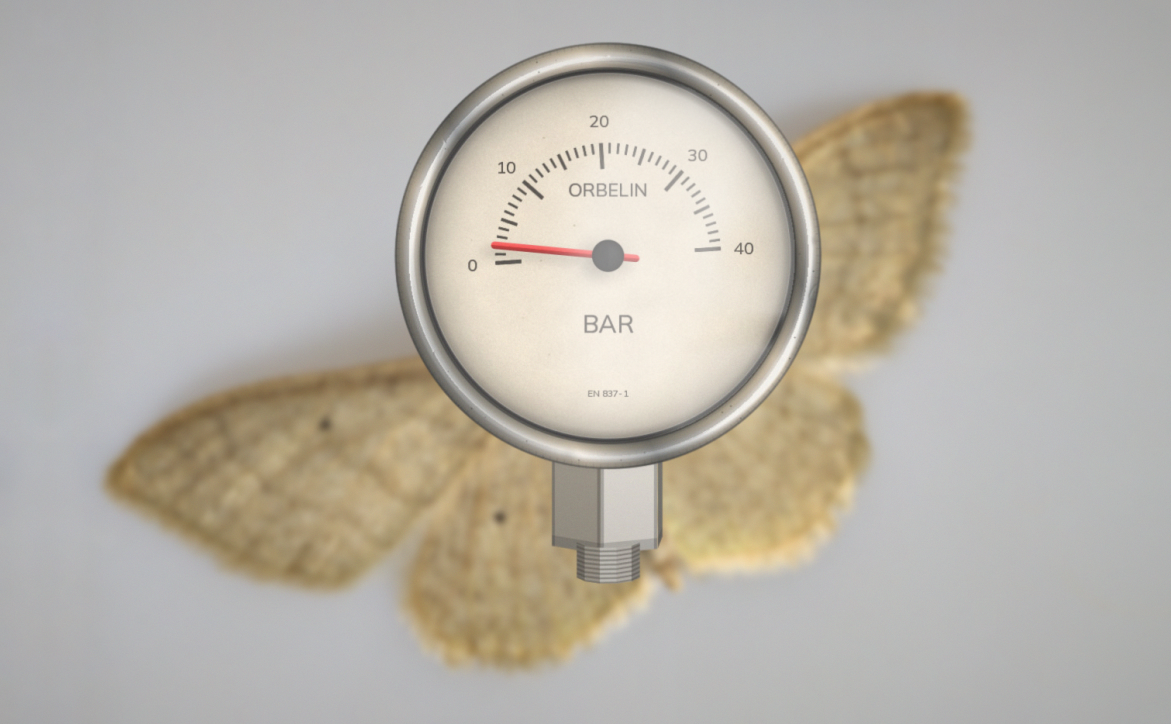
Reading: **2** bar
